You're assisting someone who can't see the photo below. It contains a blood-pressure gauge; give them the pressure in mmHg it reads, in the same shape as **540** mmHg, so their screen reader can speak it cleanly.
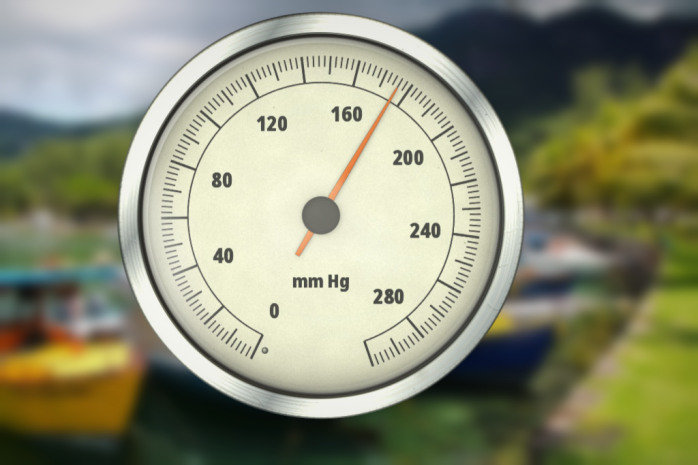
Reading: **176** mmHg
